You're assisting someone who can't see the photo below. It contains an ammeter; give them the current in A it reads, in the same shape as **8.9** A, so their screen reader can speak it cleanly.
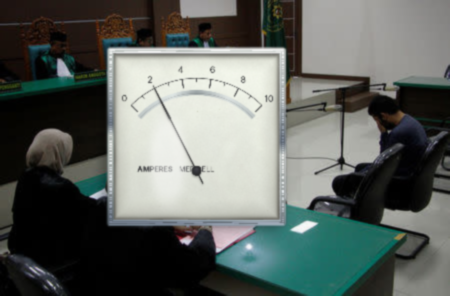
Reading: **2** A
